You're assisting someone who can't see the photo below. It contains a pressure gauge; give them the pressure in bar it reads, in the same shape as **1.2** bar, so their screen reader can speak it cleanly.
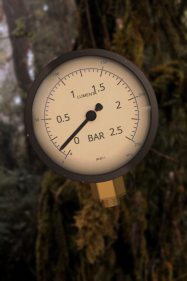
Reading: **0.1** bar
